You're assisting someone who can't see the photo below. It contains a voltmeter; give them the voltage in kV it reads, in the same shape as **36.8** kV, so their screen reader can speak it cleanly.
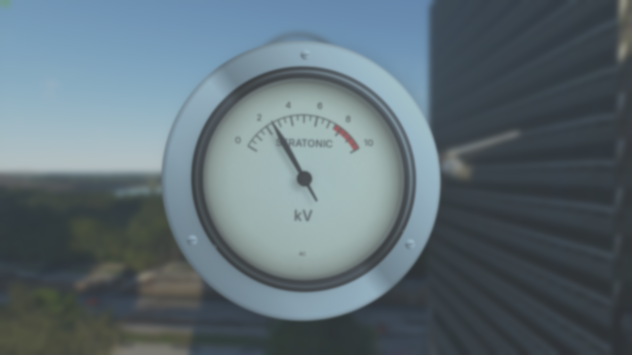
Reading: **2.5** kV
